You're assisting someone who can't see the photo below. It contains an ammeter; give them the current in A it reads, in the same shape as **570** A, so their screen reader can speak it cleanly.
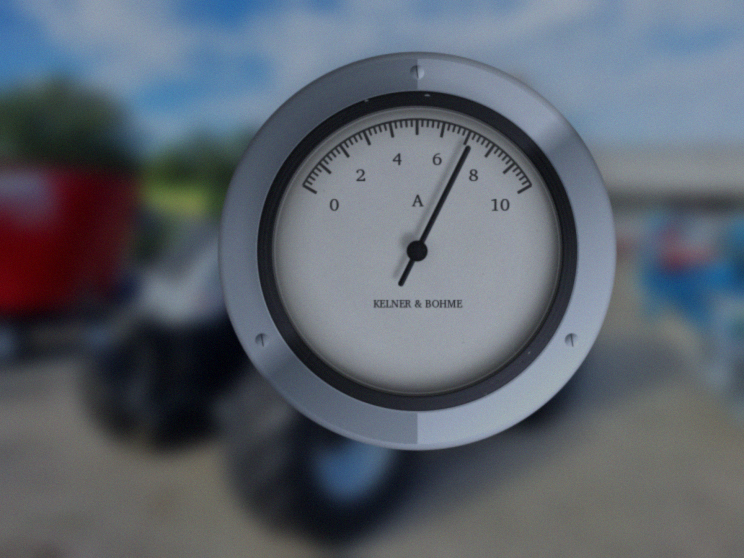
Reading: **7.2** A
